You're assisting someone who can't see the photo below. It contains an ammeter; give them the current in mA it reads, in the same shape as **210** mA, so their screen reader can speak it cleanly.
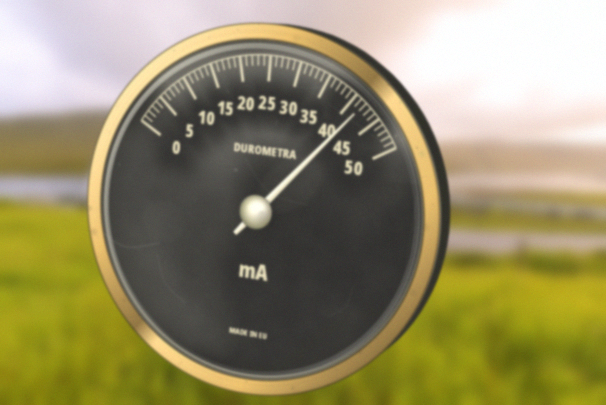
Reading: **42** mA
